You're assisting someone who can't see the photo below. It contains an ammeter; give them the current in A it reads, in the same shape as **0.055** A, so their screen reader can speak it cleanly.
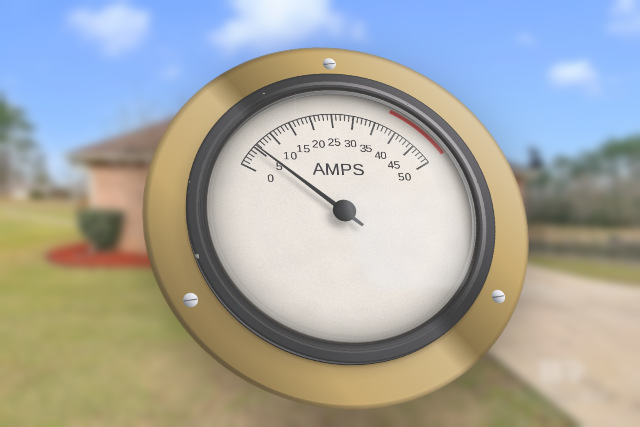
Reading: **5** A
